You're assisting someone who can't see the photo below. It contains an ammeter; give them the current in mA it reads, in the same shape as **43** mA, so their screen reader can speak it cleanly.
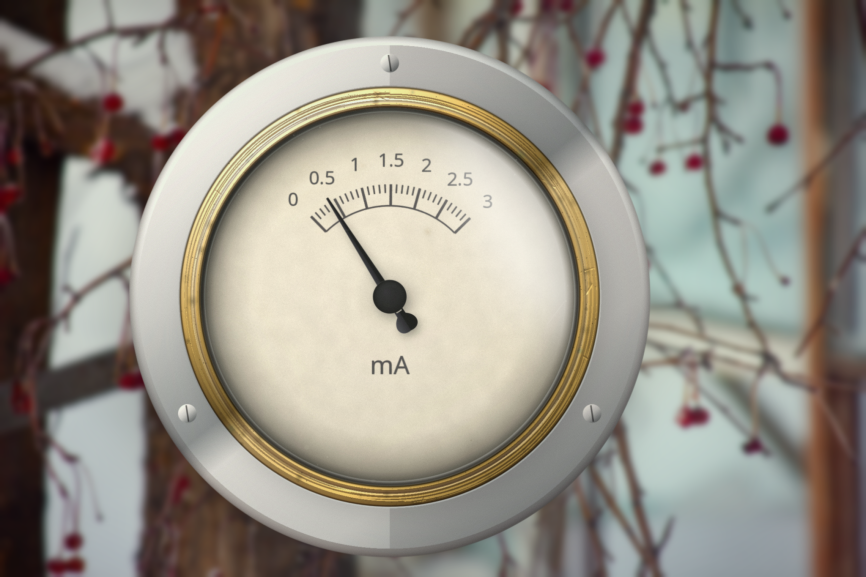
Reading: **0.4** mA
